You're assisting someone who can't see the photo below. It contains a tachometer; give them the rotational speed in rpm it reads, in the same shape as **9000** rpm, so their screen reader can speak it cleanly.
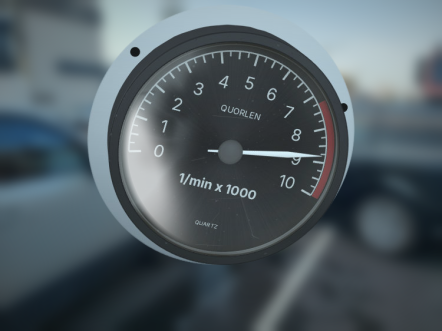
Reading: **8750** rpm
